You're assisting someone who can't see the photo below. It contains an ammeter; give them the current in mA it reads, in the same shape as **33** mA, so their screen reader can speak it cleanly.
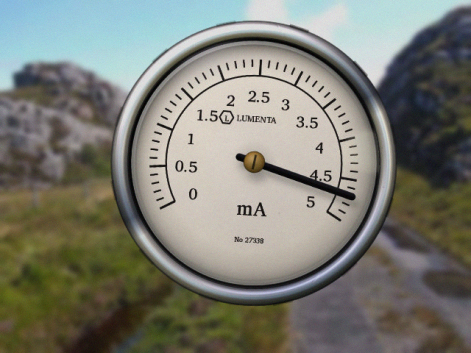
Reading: **4.7** mA
